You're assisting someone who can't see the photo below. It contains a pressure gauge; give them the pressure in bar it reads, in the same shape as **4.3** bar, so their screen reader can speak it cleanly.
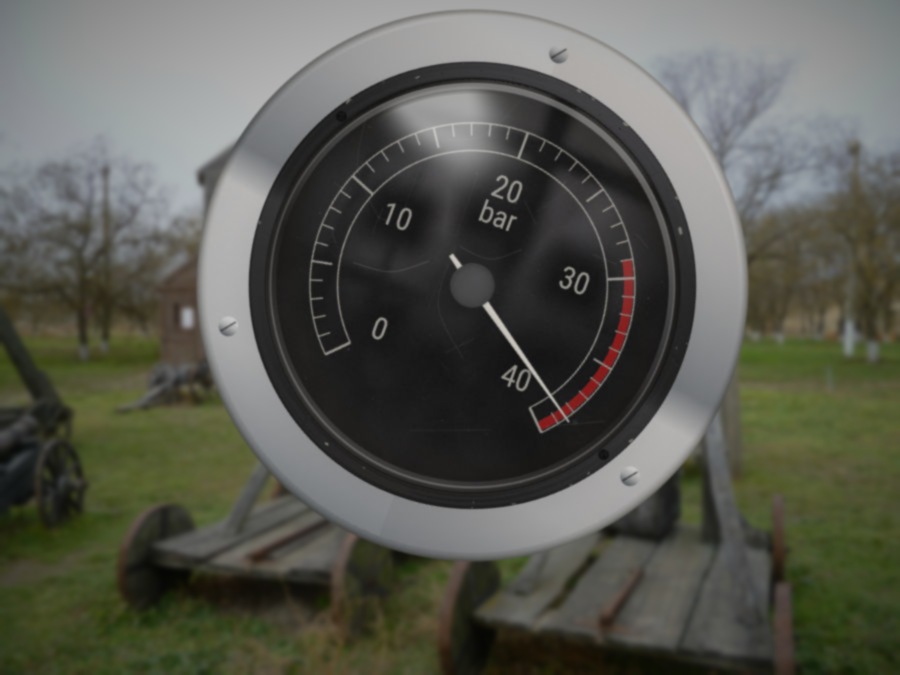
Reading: **38.5** bar
